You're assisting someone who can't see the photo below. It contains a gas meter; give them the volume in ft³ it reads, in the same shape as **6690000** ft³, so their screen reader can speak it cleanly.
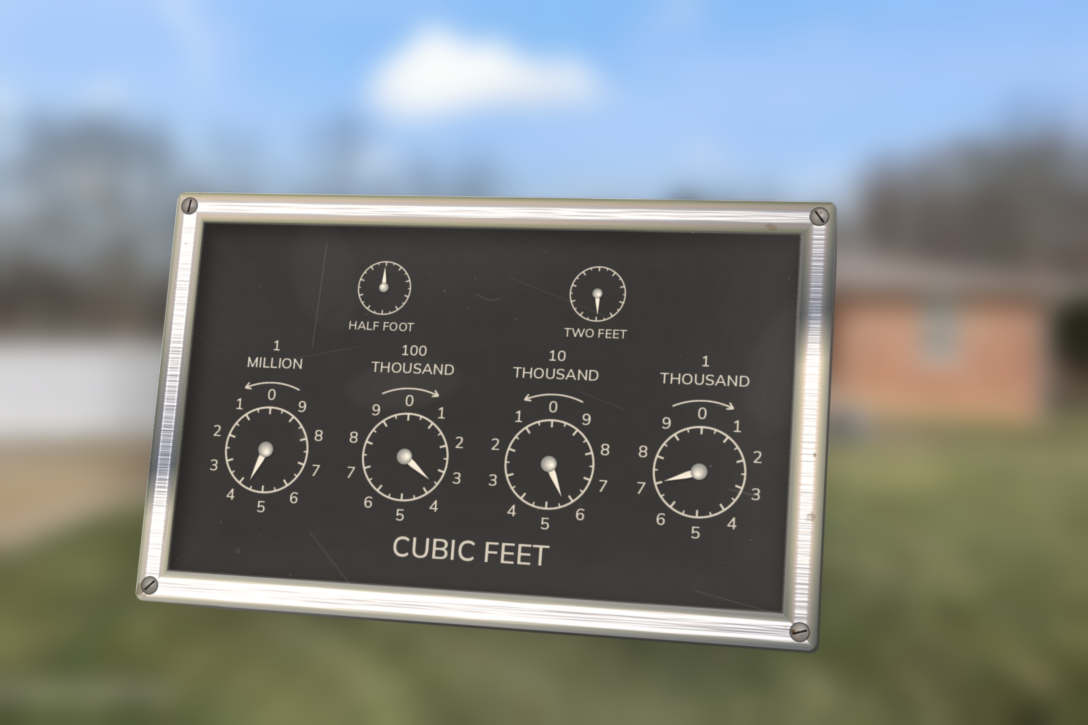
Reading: **435700** ft³
